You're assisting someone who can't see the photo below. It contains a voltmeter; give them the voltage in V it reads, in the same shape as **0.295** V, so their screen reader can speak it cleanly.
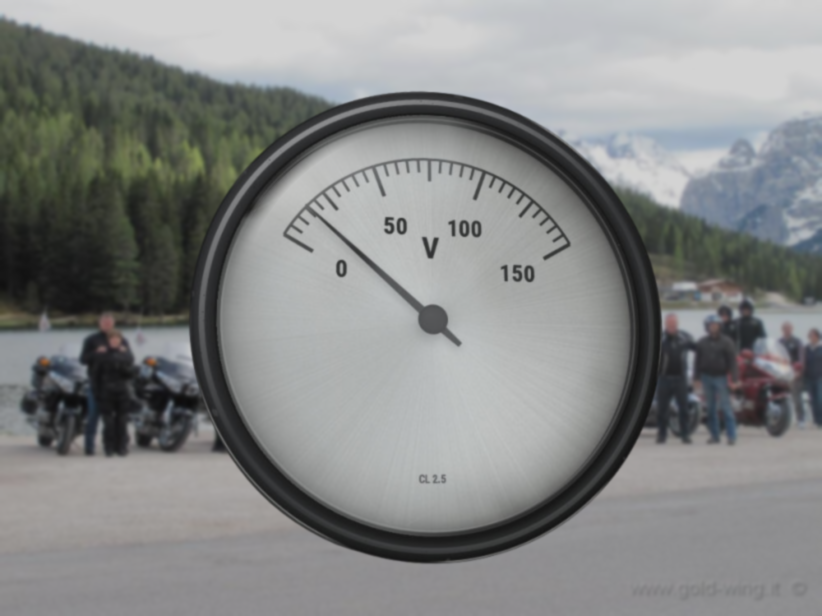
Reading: **15** V
